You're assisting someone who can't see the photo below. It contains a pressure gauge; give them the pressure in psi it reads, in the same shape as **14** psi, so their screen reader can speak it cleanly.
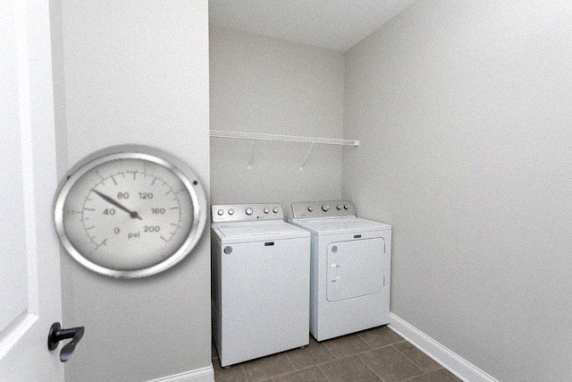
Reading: **60** psi
